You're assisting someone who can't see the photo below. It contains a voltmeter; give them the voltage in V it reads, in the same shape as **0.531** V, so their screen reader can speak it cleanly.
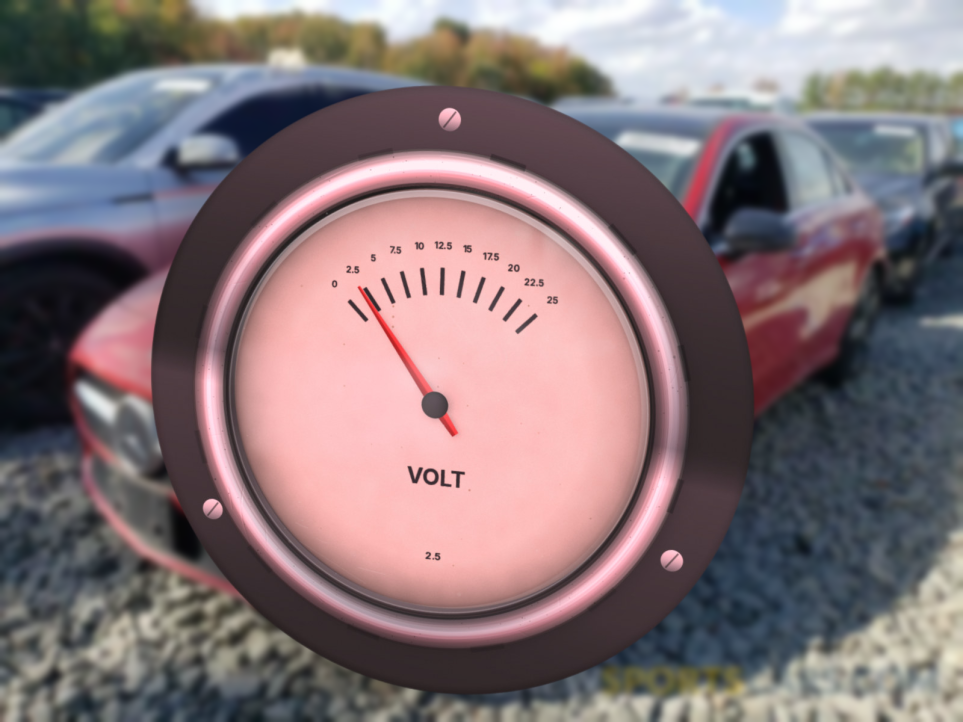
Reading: **2.5** V
